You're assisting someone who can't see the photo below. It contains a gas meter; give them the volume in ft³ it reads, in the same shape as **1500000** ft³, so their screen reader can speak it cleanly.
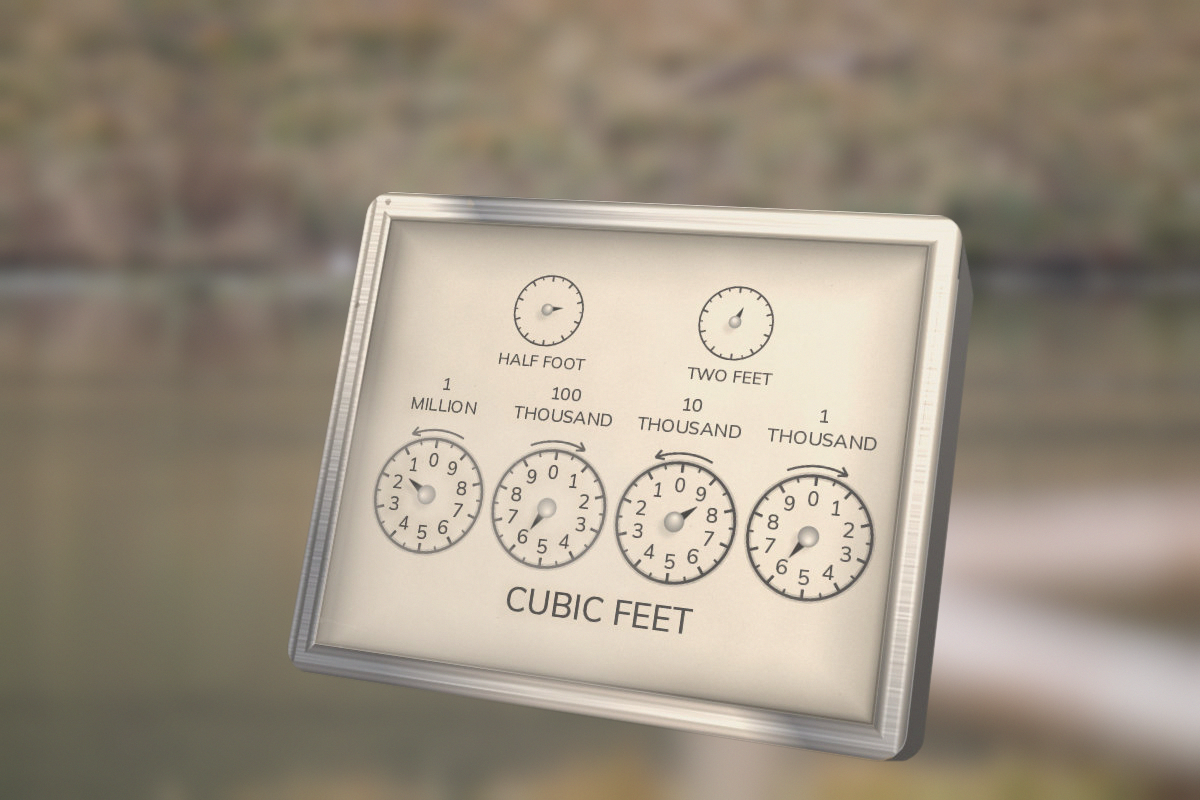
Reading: **158600** ft³
